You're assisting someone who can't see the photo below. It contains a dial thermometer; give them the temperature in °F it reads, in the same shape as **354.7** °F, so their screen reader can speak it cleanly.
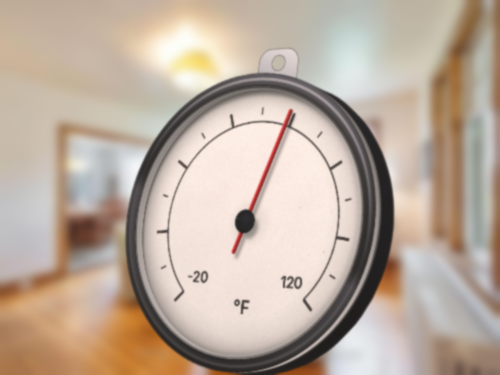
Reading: **60** °F
